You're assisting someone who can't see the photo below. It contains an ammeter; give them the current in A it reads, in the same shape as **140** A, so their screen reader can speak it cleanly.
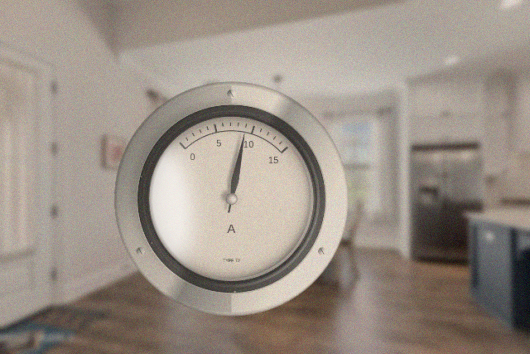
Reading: **9** A
